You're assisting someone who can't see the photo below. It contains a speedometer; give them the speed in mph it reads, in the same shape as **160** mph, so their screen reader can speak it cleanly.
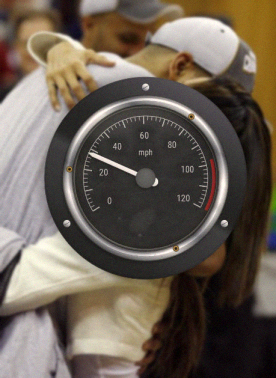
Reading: **28** mph
